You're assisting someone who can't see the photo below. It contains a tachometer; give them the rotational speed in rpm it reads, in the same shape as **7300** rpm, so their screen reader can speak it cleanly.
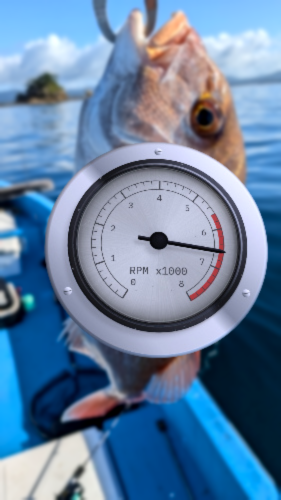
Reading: **6600** rpm
